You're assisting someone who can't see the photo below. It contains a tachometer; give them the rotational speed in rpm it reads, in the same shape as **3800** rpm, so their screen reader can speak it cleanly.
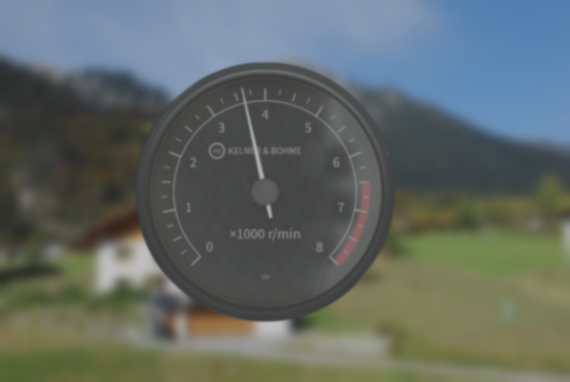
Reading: **3625** rpm
